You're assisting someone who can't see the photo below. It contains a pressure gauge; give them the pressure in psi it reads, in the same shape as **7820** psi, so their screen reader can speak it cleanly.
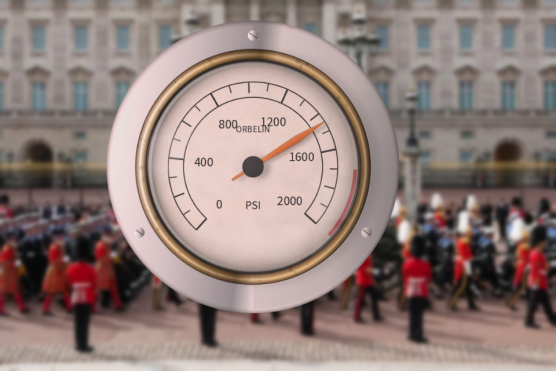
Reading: **1450** psi
